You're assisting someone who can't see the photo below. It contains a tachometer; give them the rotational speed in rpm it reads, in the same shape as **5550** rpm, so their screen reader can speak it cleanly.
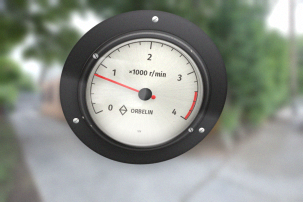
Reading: **800** rpm
